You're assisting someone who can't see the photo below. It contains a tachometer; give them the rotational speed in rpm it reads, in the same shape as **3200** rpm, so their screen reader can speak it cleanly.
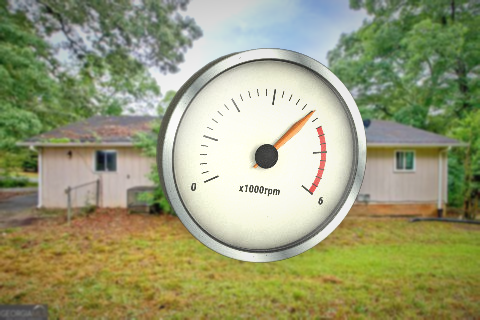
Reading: **4000** rpm
